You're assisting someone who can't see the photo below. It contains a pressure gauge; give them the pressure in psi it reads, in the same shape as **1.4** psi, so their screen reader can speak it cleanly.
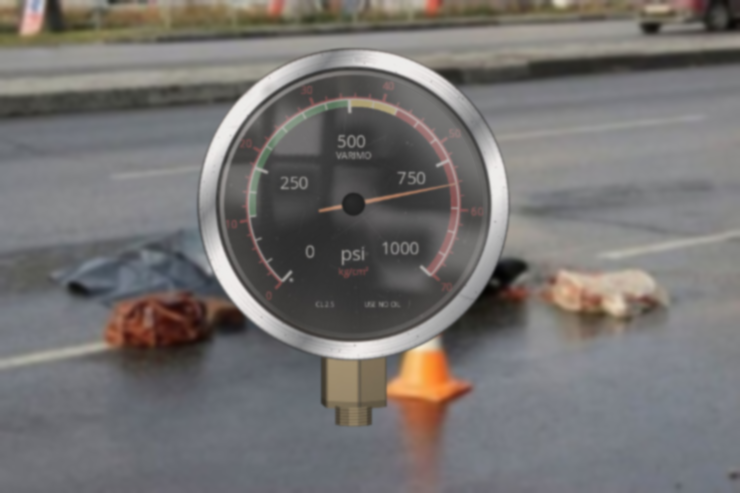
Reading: **800** psi
